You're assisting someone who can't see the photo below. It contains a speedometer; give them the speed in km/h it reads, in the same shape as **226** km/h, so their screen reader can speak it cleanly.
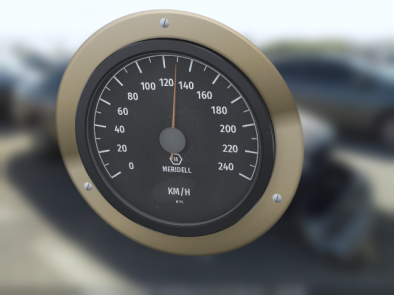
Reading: **130** km/h
